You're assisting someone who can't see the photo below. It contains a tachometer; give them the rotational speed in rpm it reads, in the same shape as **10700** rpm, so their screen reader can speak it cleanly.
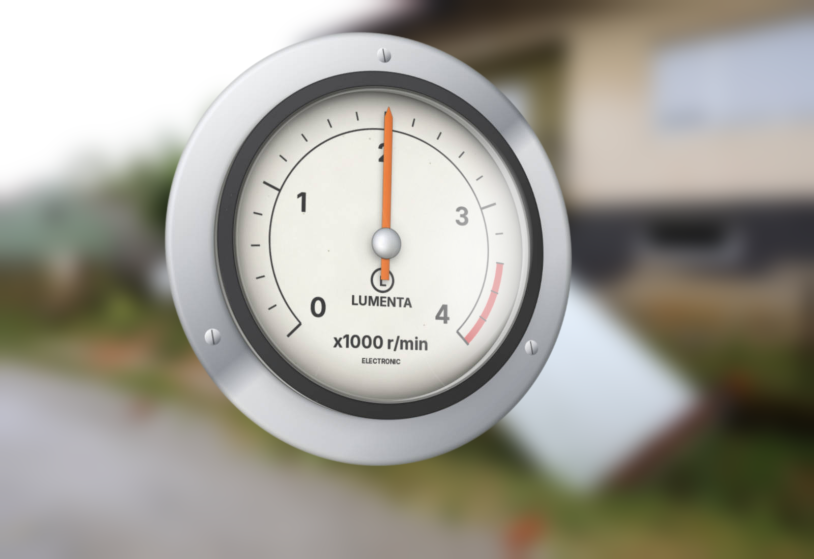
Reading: **2000** rpm
